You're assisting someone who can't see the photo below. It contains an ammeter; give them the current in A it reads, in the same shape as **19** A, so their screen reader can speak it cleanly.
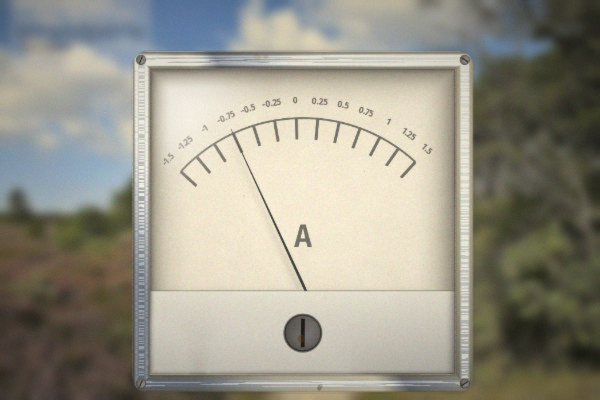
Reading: **-0.75** A
